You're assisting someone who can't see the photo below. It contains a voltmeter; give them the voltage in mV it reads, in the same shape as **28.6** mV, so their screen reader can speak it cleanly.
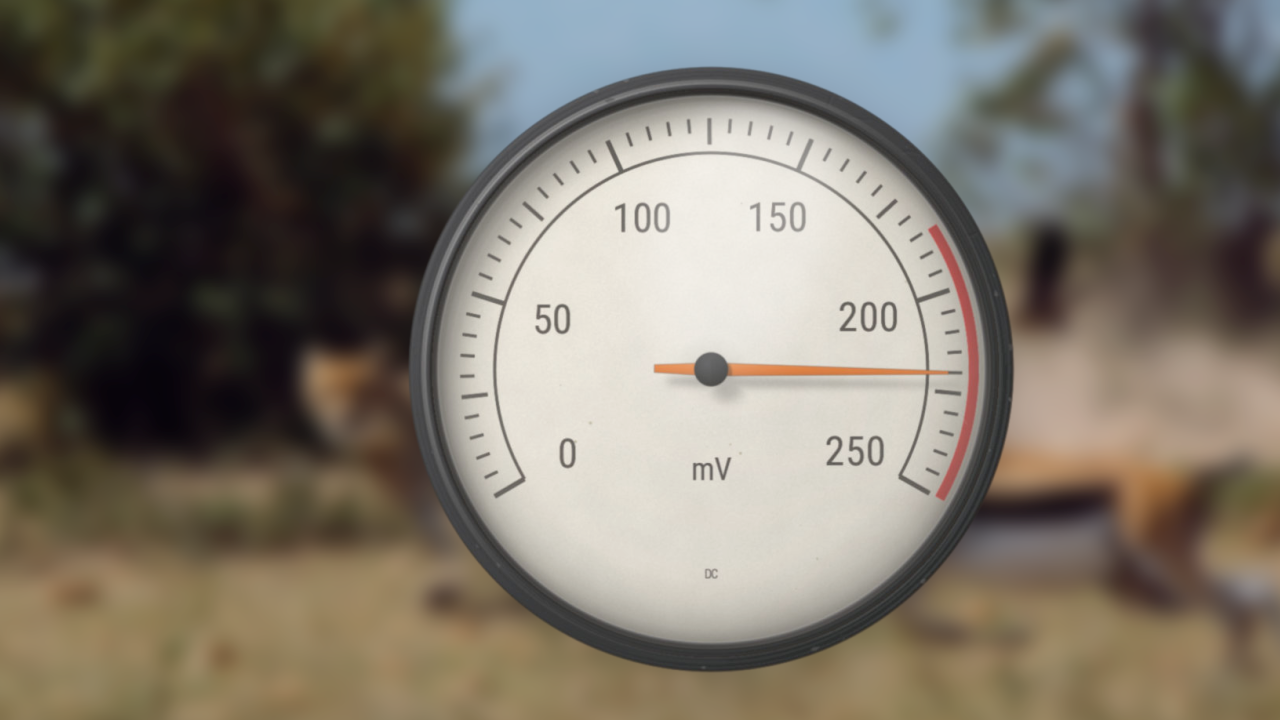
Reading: **220** mV
